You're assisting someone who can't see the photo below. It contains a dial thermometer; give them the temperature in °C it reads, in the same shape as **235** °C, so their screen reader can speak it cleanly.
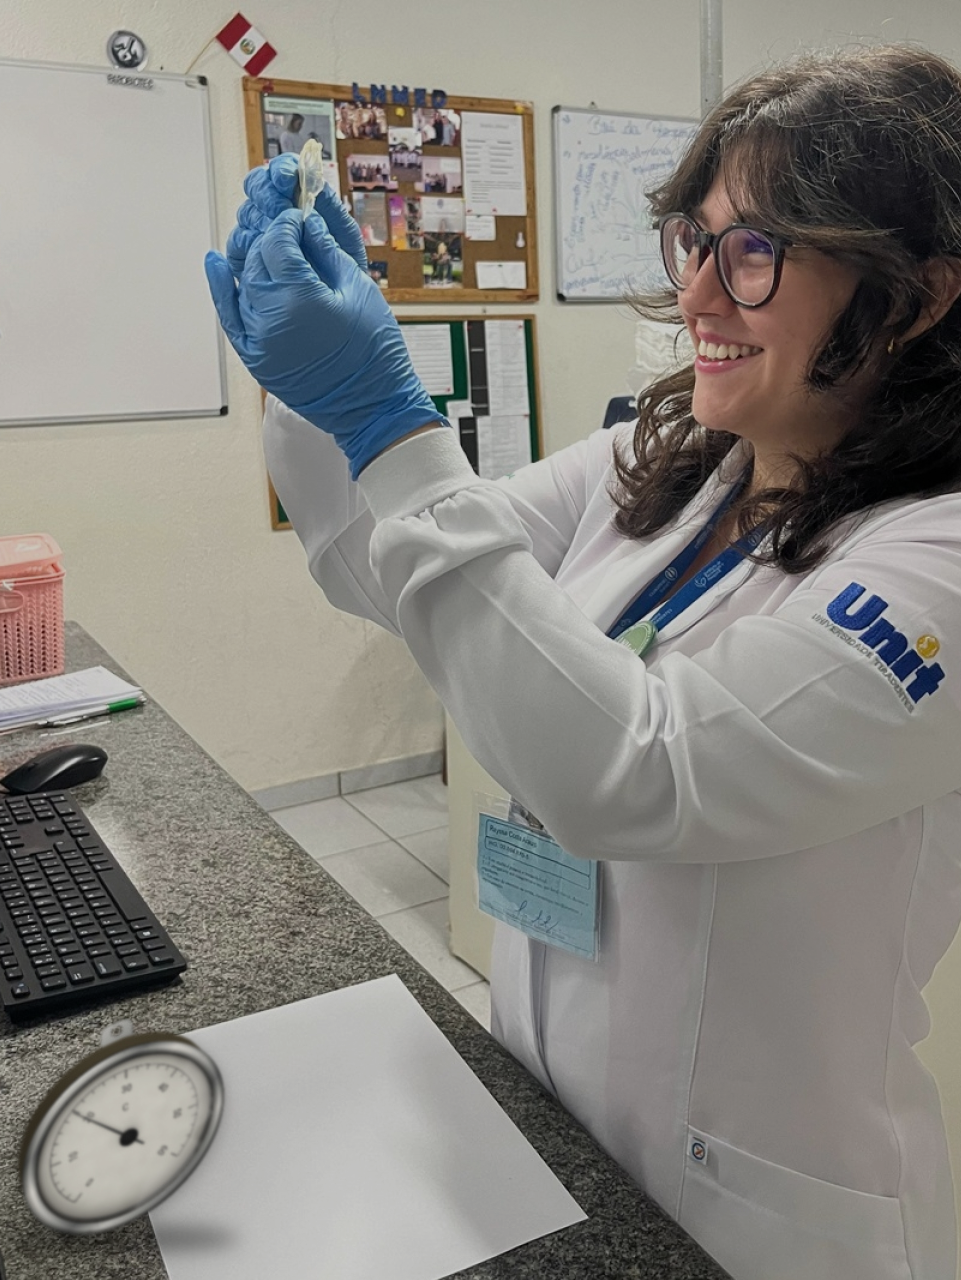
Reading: **20** °C
